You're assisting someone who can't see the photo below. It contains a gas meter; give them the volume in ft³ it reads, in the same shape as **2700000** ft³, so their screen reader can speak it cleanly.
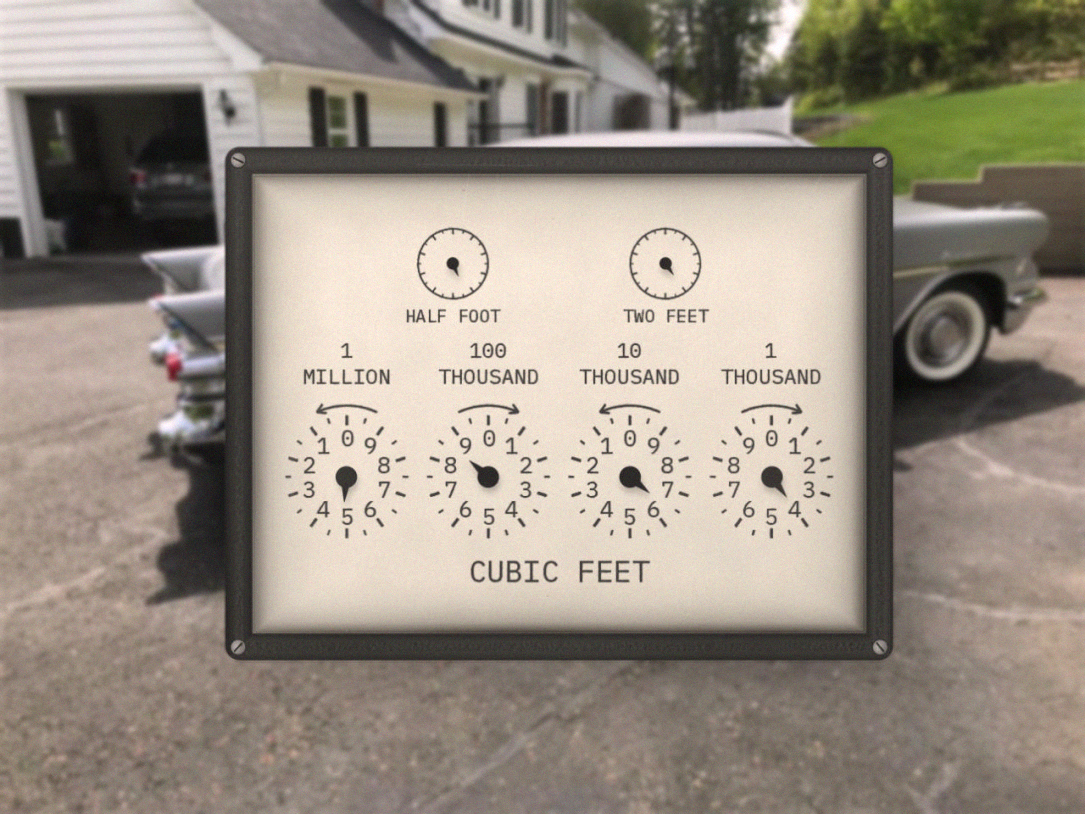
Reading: **486400** ft³
